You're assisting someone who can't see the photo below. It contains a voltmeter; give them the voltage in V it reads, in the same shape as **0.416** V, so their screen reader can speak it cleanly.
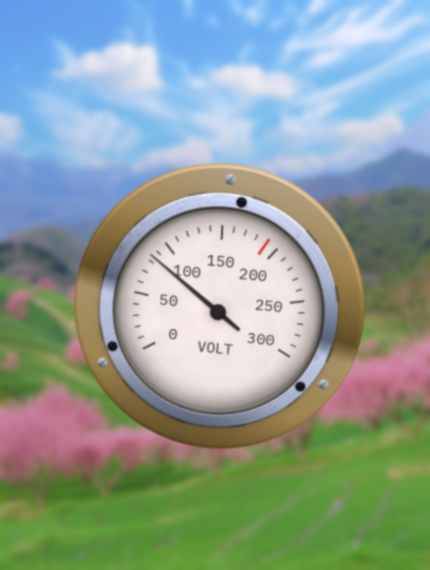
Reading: **85** V
